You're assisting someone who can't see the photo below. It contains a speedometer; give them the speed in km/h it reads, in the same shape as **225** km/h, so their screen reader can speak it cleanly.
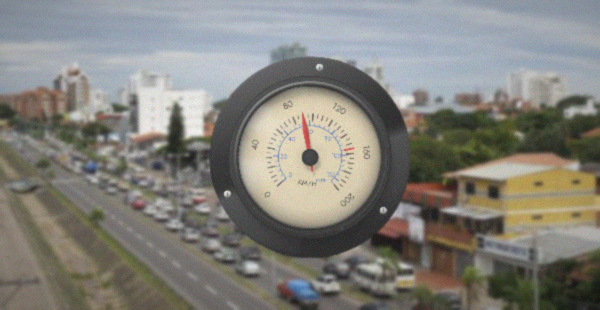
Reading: **90** km/h
